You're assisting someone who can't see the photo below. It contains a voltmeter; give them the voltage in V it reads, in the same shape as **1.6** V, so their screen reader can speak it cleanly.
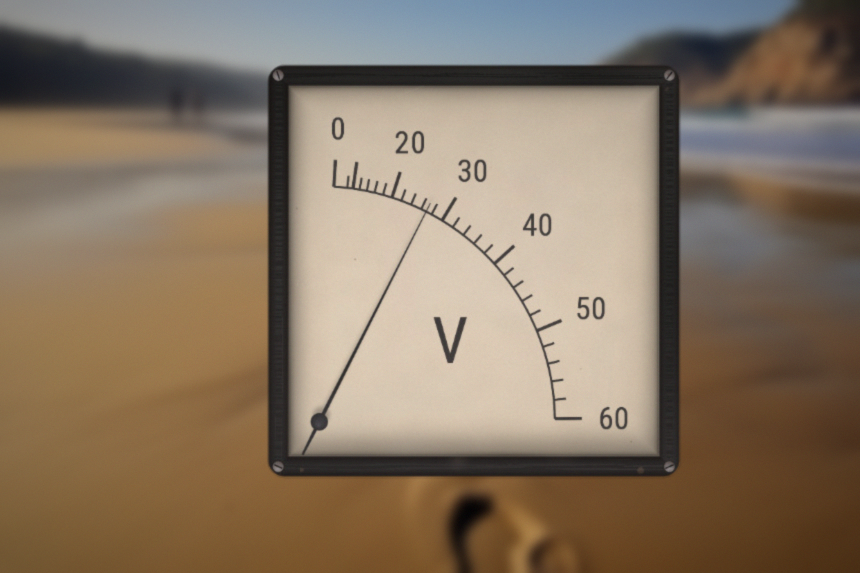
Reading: **27** V
